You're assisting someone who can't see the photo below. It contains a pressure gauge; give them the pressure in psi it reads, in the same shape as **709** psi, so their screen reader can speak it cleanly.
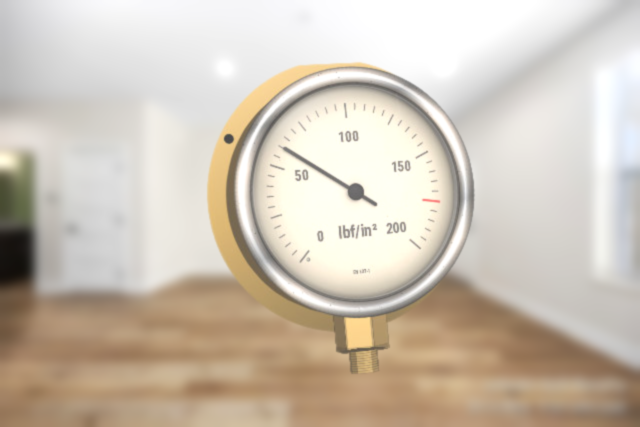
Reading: **60** psi
